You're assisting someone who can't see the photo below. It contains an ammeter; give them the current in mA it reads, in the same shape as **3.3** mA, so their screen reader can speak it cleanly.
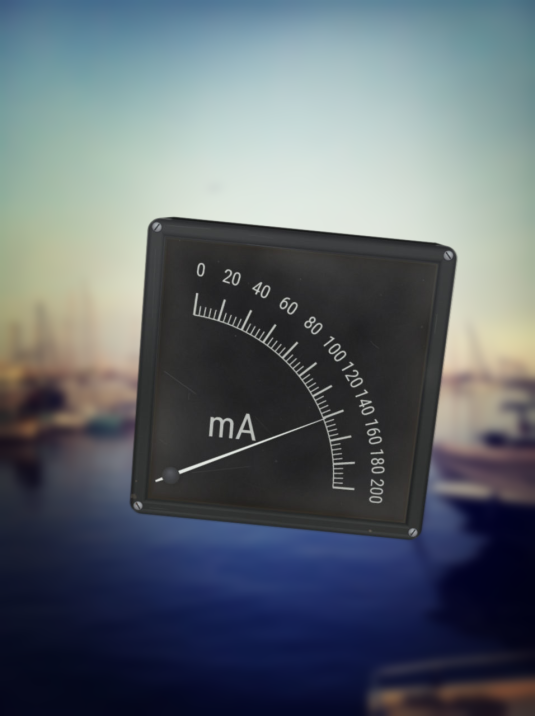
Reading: **140** mA
